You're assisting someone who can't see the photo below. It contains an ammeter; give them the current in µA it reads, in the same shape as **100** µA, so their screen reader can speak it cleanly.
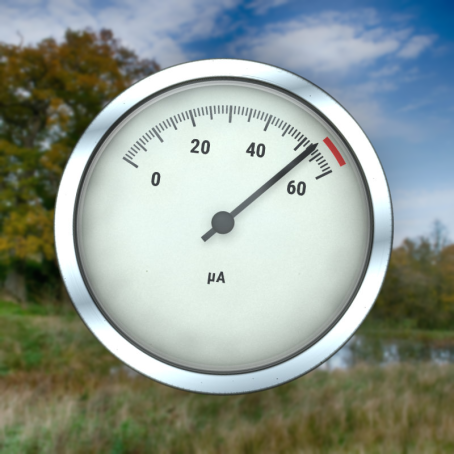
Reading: **53** µA
